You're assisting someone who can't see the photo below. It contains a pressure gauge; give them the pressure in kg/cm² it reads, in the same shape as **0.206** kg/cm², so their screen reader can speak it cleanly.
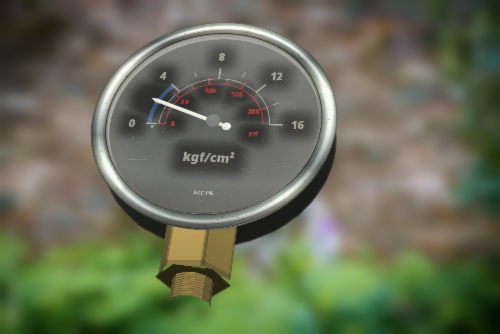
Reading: **2** kg/cm²
